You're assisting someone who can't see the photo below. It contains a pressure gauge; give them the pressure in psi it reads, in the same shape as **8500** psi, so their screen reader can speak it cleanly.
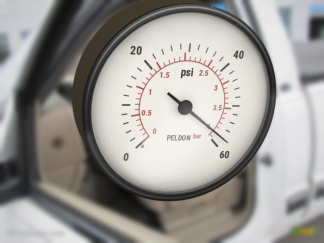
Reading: **58** psi
